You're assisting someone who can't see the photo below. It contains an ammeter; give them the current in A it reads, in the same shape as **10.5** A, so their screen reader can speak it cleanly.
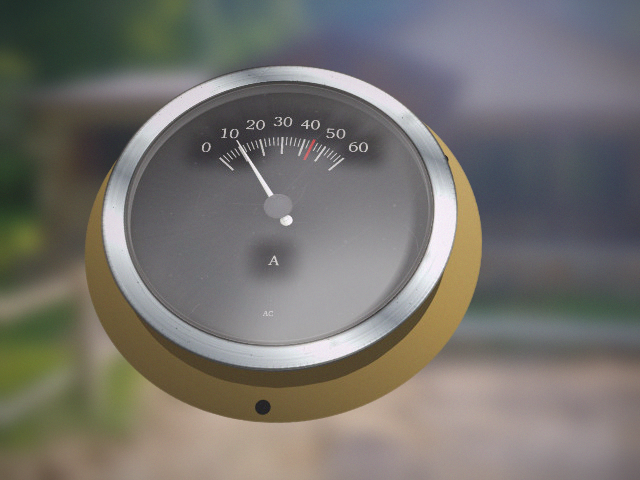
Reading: **10** A
